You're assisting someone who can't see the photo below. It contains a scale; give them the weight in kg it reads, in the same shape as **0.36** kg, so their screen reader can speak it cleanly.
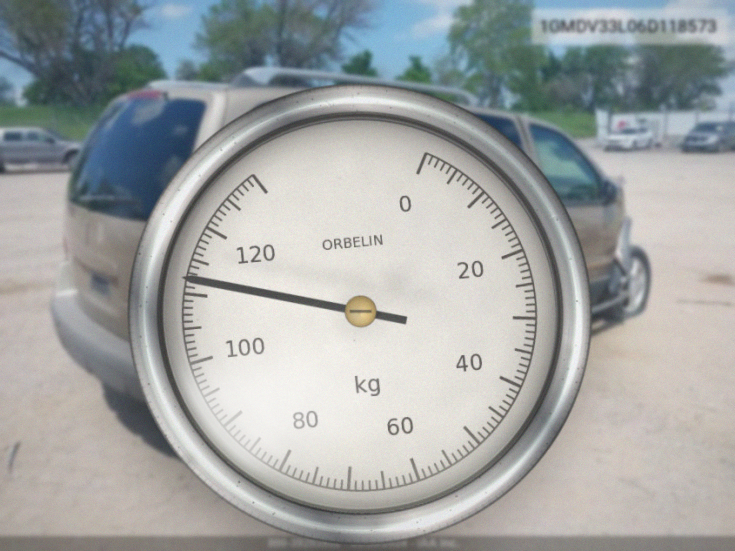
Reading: **112** kg
